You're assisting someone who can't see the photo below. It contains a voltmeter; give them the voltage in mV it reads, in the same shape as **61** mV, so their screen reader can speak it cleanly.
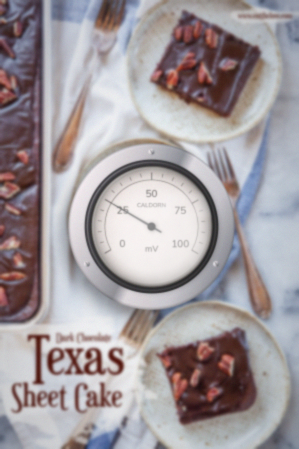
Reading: **25** mV
